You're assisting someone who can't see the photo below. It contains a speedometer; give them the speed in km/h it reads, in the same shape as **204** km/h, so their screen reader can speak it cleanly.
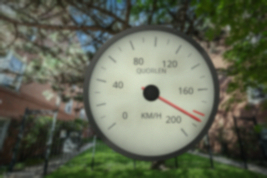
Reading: **185** km/h
